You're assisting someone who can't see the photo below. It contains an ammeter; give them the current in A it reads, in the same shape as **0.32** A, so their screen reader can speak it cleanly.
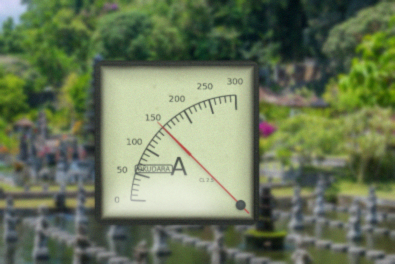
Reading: **150** A
